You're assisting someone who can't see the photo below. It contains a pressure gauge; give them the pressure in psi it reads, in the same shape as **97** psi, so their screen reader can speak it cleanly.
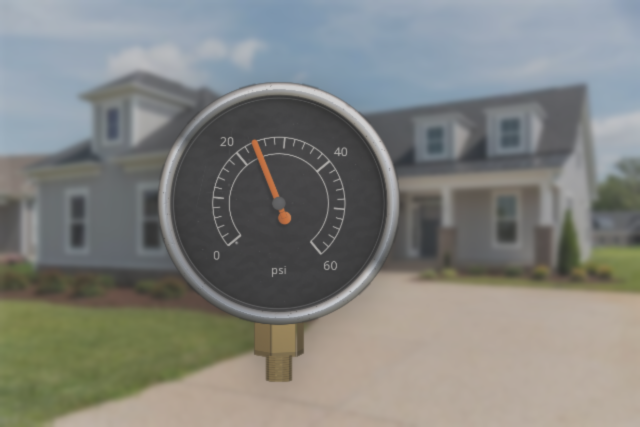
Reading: **24** psi
